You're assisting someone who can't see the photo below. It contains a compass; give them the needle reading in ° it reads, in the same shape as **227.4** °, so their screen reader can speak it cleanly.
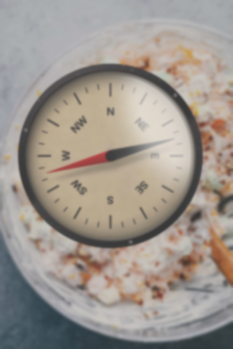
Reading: **255** °
